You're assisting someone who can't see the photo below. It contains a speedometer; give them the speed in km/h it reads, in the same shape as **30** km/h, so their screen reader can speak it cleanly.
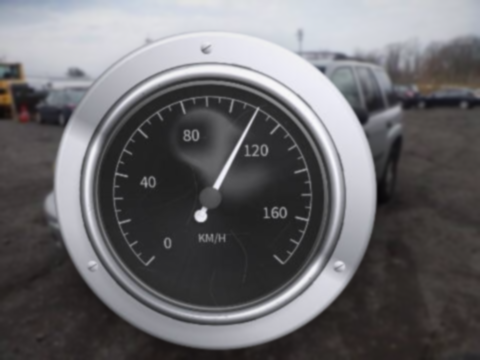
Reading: **110** km/h
